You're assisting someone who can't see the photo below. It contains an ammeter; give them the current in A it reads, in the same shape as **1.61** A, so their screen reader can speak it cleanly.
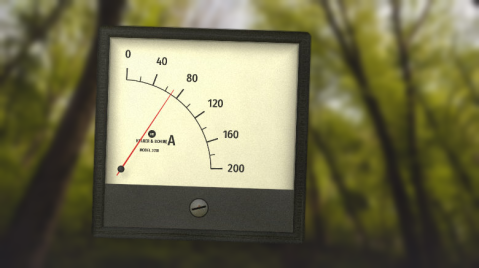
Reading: **70** A
